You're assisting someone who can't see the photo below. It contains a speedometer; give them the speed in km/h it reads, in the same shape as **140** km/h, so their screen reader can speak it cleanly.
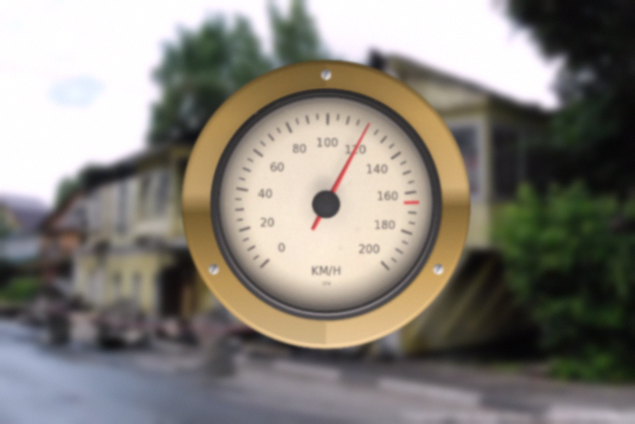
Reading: **120** km/h
